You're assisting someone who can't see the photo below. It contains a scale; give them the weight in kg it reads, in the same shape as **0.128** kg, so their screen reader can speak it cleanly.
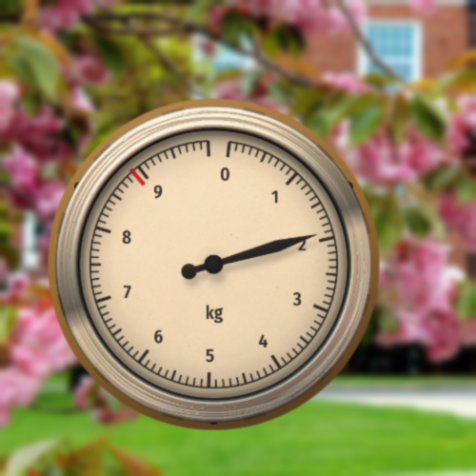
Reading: **1.9** kg
